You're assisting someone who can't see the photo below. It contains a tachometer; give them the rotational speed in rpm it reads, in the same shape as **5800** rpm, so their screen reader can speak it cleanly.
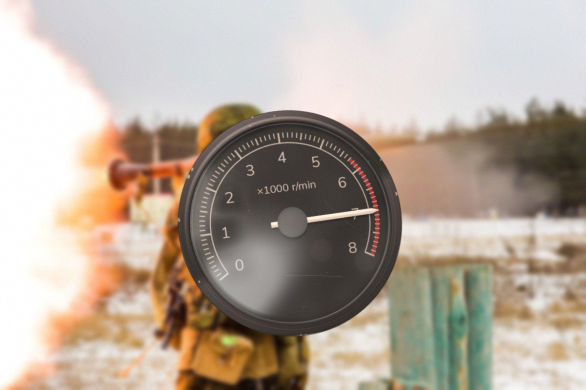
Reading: **7000** rpm
